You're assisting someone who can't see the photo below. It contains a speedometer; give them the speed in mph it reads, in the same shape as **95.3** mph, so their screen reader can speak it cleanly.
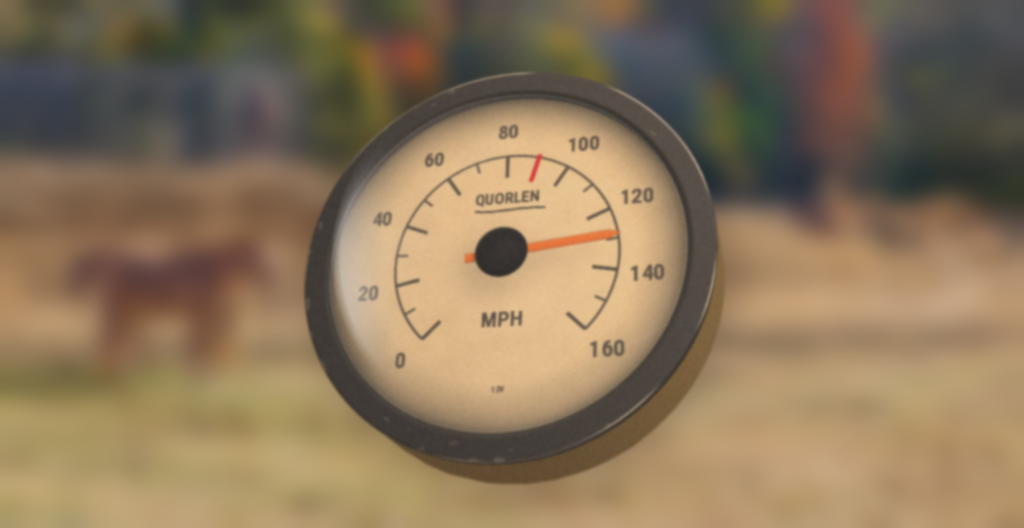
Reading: **130** mph
